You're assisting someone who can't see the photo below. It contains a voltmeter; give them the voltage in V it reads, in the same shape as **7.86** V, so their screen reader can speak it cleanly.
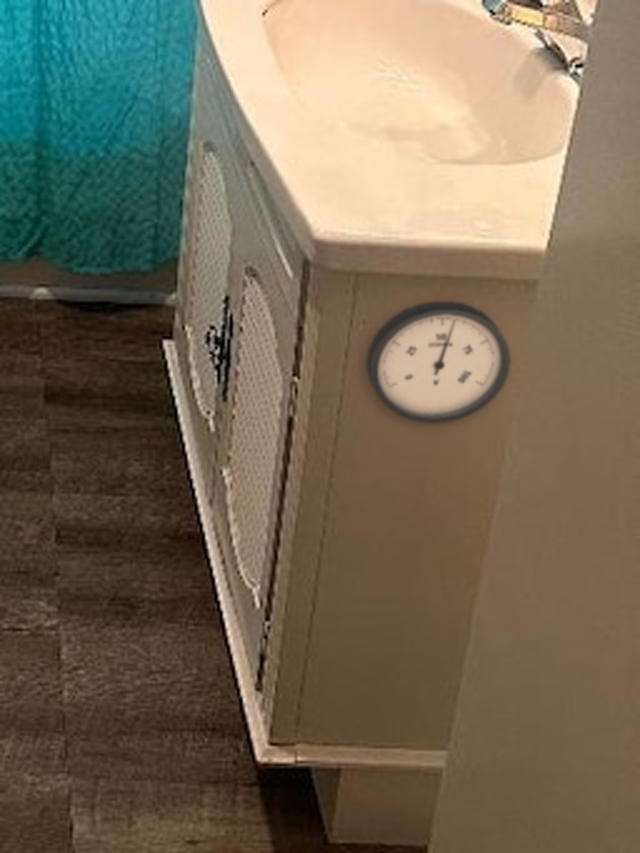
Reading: **55** V
